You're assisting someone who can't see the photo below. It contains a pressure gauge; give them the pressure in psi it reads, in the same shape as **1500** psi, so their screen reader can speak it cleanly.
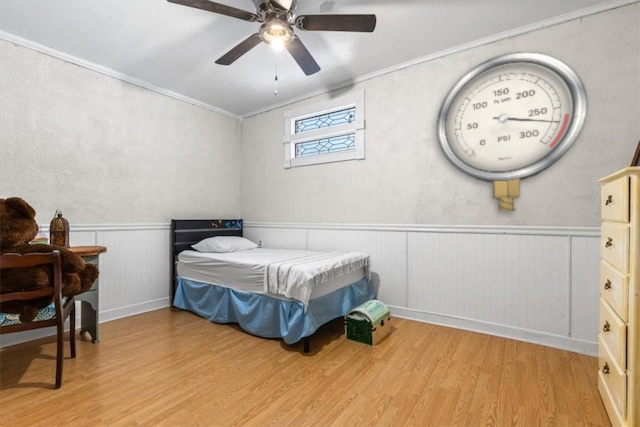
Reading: **270** psi
